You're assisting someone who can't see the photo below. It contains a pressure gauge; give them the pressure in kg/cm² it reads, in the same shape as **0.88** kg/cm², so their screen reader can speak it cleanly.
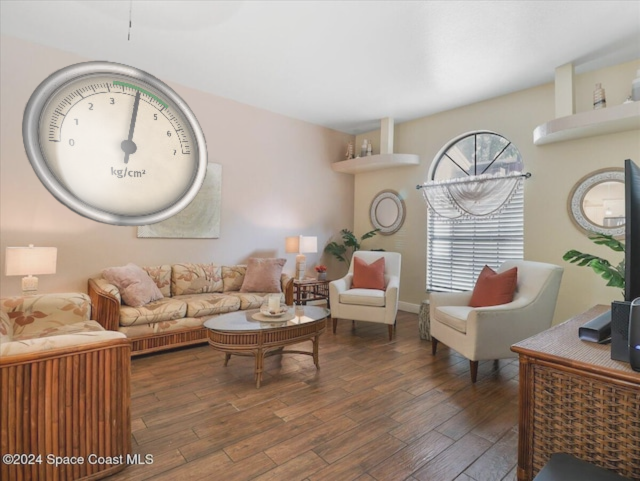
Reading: **4** kg/cm²
